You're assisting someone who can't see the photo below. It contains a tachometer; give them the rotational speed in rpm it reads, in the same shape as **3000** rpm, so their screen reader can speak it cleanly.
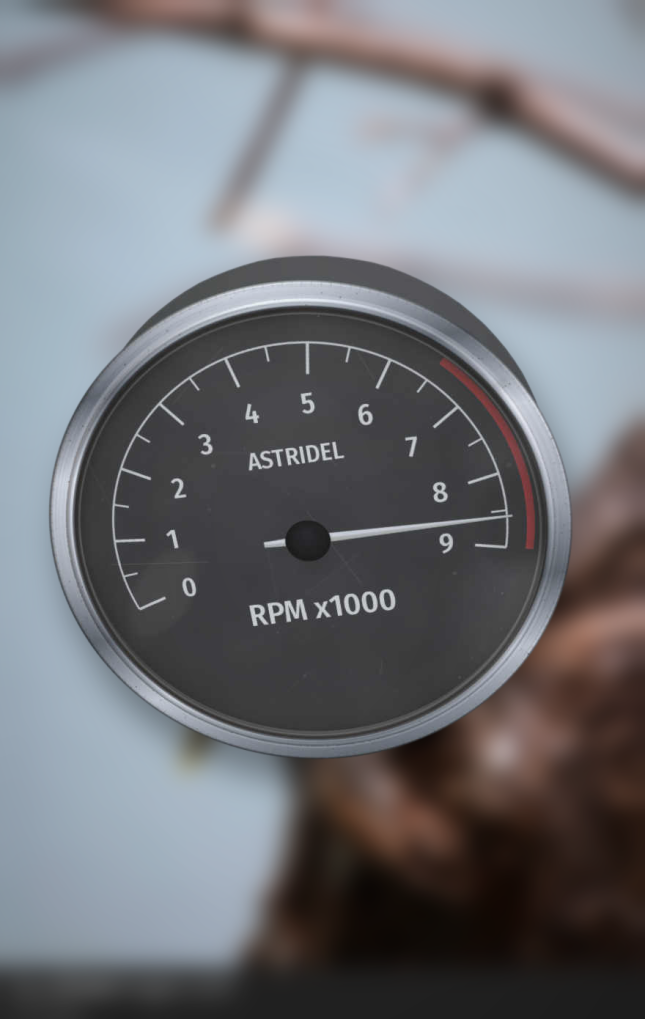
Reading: **8500** rpm
